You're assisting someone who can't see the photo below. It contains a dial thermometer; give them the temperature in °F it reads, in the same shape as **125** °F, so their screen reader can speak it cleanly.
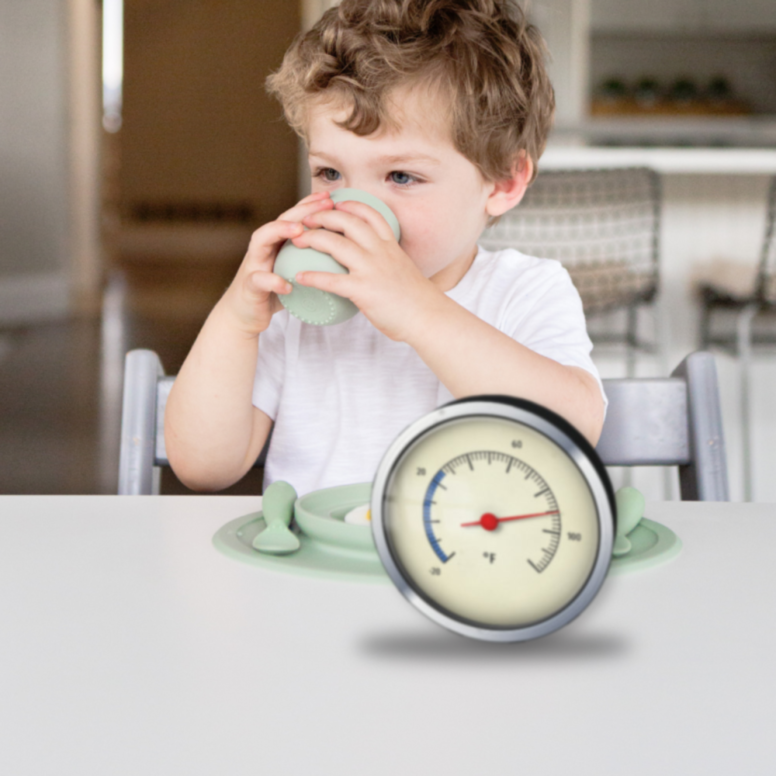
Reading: **90** °F
